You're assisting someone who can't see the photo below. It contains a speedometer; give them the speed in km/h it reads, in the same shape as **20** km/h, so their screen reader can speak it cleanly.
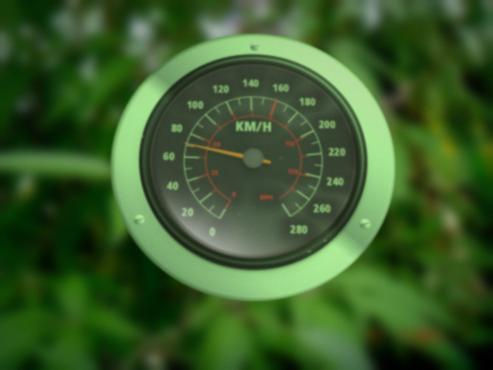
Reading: **70** km/h
